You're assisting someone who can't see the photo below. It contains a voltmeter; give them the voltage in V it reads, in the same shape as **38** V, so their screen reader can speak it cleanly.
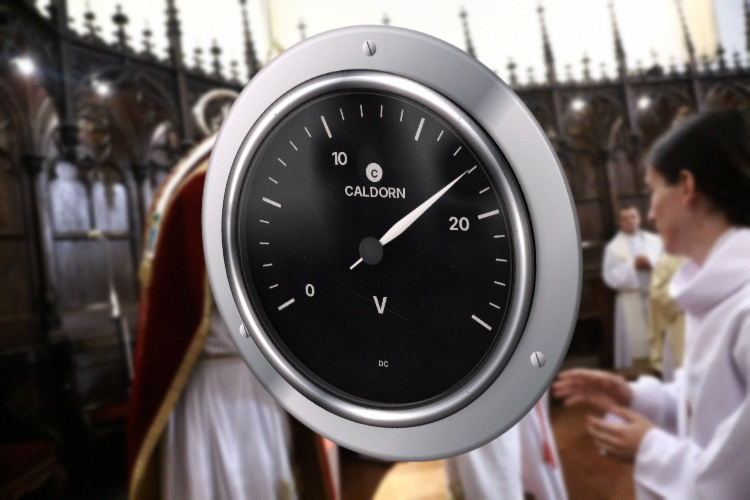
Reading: **18** V
